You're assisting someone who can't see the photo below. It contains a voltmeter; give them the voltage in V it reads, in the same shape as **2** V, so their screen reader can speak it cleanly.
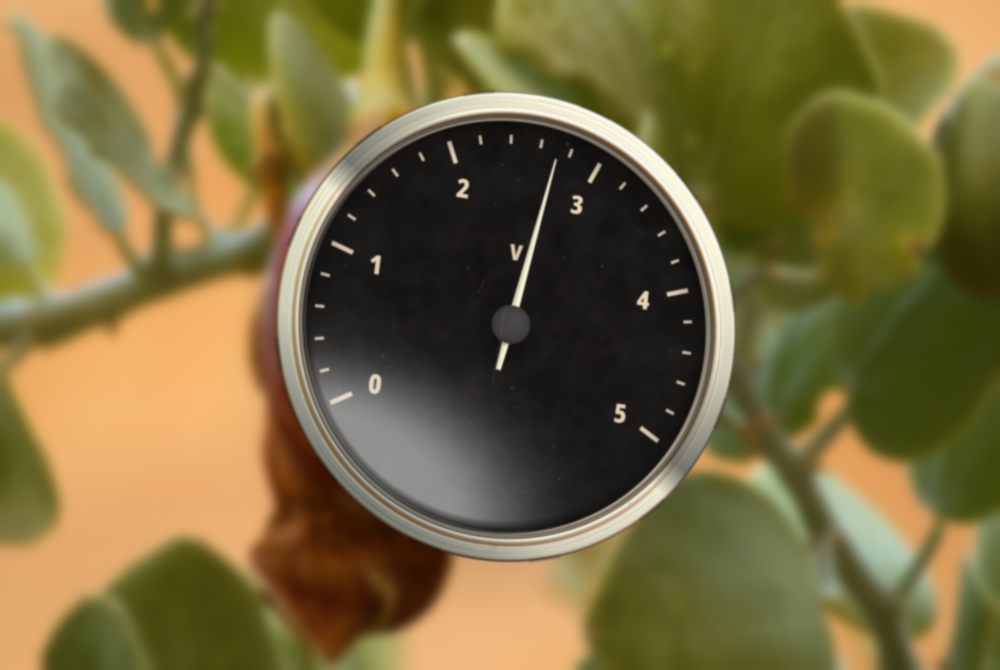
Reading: **2.7** V
